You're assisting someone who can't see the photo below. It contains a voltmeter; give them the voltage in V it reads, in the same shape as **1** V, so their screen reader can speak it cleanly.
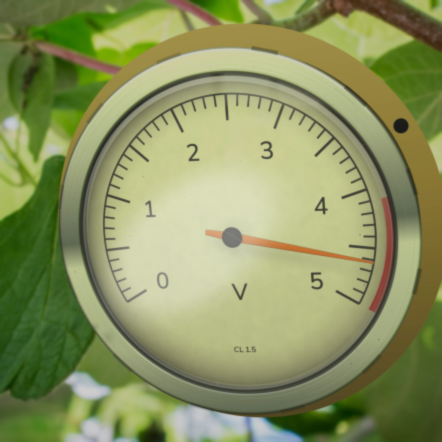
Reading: **4.6** V
